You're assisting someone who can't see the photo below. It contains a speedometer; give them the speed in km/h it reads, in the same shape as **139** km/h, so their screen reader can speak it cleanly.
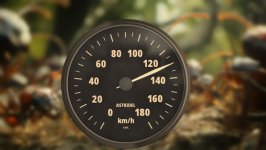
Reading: **130** km/h
